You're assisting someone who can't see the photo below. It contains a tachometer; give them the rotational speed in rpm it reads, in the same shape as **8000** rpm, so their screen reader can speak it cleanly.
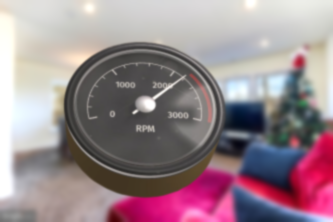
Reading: **2200** rpm
